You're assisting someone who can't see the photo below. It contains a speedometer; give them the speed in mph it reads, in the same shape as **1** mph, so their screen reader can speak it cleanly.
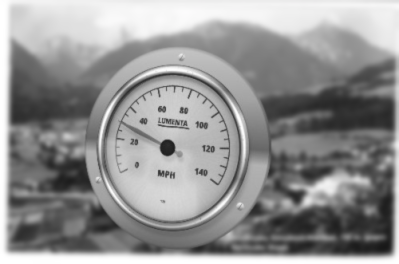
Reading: **30** mph
